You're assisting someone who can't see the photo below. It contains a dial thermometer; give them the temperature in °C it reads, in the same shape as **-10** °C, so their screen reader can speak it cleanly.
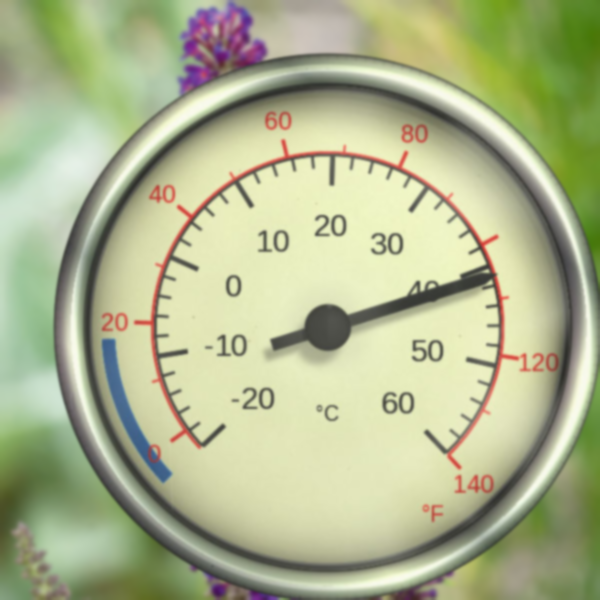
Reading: **41** °C
